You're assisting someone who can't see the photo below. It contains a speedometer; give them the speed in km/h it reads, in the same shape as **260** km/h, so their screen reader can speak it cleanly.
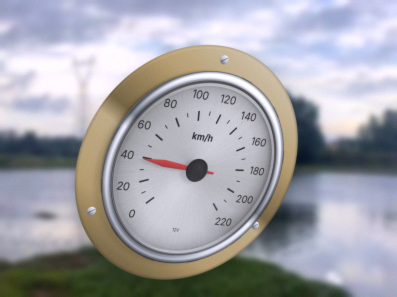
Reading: **40** km/h
